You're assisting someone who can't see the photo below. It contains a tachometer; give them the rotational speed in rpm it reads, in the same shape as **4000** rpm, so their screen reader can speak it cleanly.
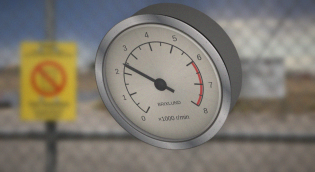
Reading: **2500** rpm
